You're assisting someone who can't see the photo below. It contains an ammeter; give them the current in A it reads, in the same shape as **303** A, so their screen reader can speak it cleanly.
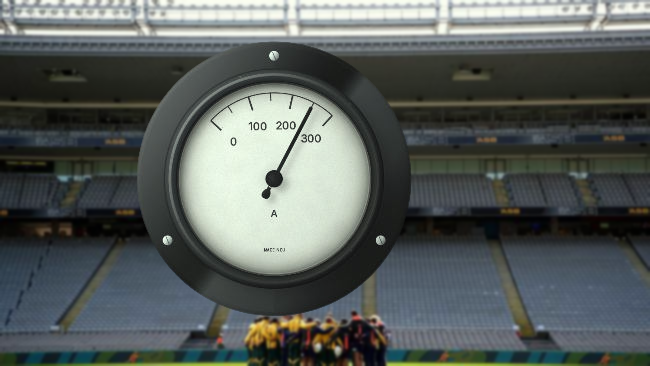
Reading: **250** A
